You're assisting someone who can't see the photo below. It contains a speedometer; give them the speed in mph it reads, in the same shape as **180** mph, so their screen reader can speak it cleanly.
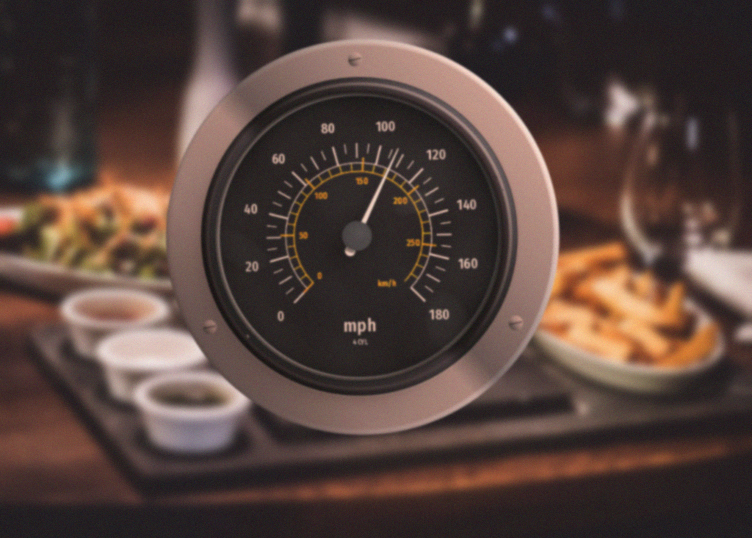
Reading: **107.5** mph
